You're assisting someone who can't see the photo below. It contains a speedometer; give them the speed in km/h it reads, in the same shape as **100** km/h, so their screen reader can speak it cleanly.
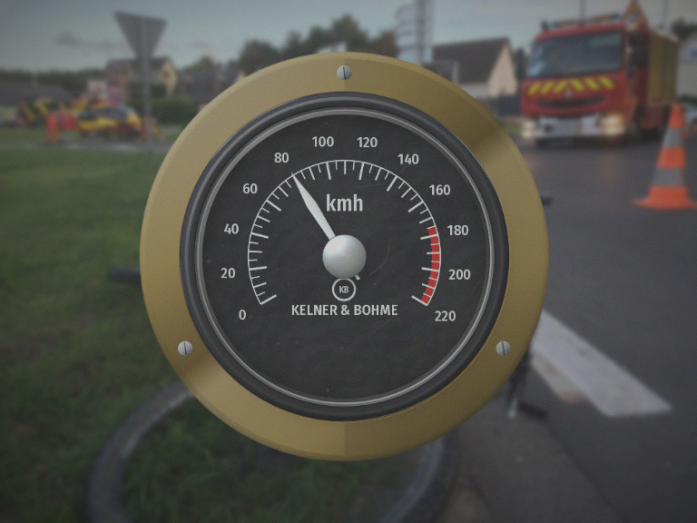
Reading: **80** km/h
